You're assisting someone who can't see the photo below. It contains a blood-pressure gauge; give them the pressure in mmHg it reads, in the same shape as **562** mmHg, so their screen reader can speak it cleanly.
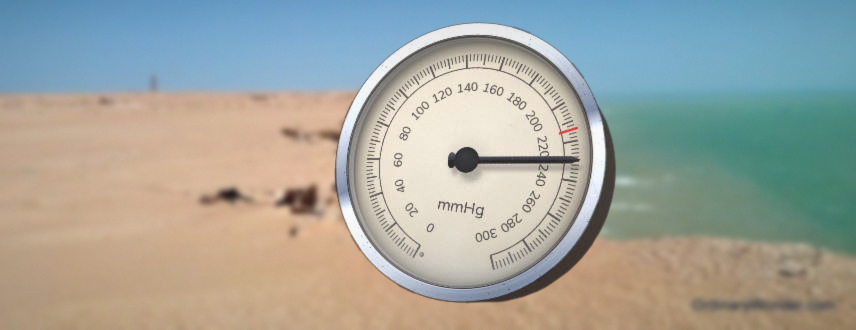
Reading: **230** mmHg
